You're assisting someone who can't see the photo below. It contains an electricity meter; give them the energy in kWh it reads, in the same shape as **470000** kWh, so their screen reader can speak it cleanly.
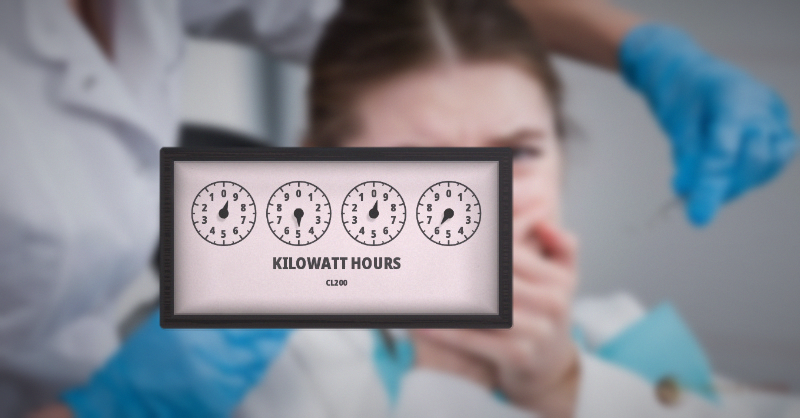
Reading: **9496** kWh
